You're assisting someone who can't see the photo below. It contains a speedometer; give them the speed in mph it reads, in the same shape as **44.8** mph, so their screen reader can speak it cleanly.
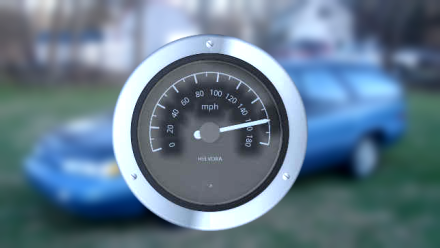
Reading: **160** mph
